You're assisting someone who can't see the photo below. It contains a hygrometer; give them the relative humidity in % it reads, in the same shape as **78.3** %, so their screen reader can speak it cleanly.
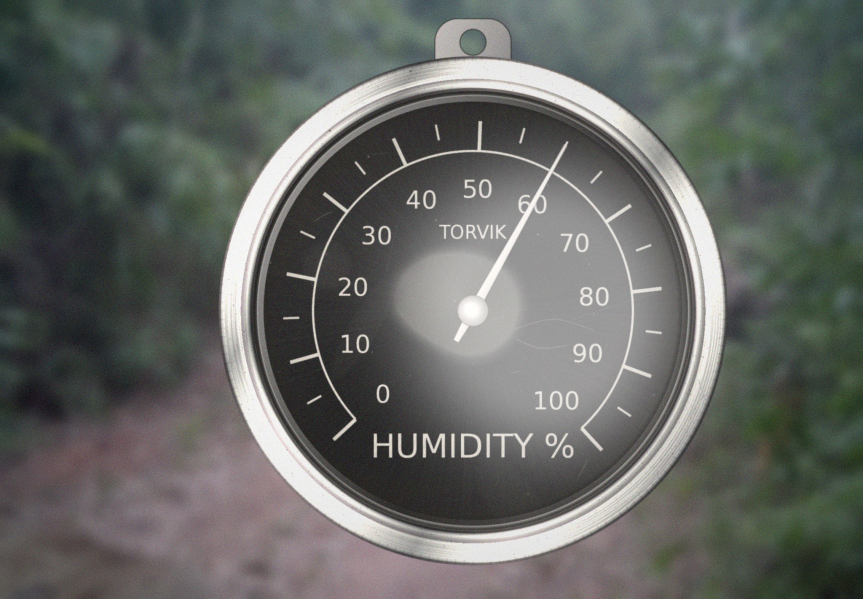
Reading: **60** %
